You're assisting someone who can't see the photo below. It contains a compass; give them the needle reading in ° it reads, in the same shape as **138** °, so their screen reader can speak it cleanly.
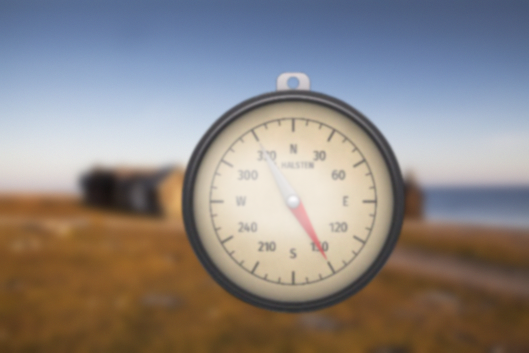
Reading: **150** °
